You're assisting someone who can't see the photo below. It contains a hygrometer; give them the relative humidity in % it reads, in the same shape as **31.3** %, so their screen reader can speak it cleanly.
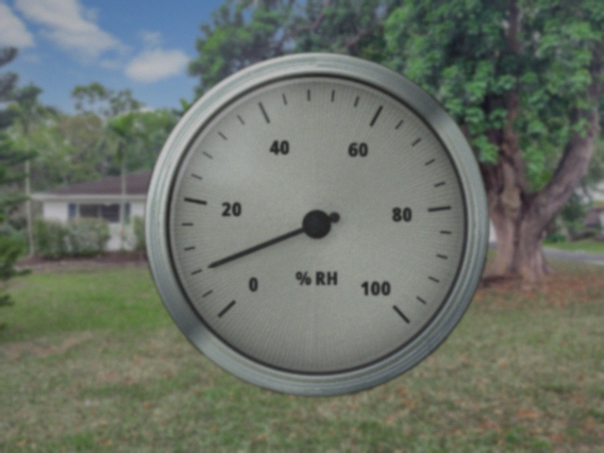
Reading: **8** %
